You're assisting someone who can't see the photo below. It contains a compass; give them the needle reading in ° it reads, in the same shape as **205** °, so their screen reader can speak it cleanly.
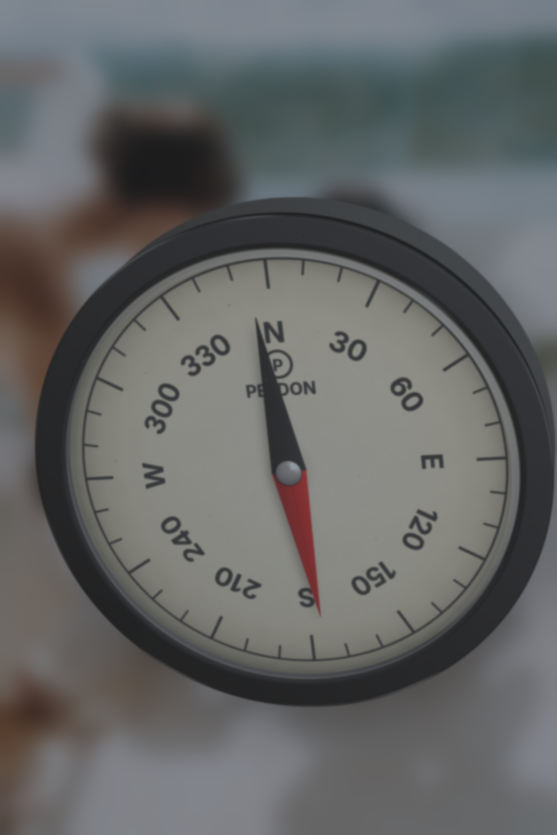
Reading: **175** °
